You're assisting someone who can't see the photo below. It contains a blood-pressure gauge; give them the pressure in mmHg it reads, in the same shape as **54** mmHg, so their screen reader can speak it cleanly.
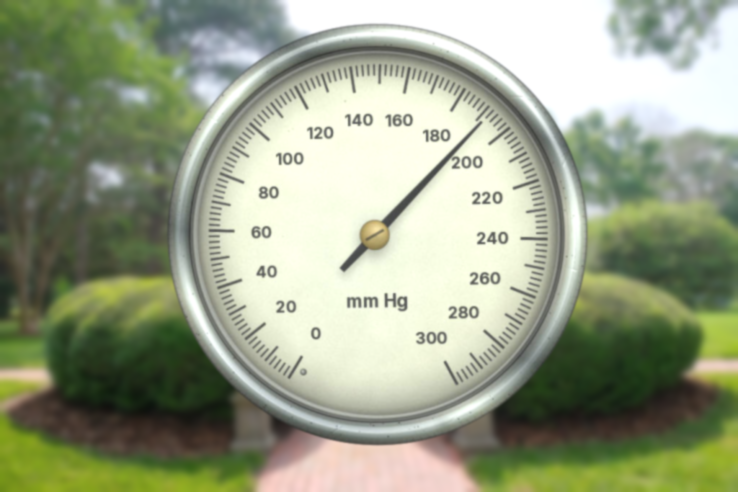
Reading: **192** mmHg
